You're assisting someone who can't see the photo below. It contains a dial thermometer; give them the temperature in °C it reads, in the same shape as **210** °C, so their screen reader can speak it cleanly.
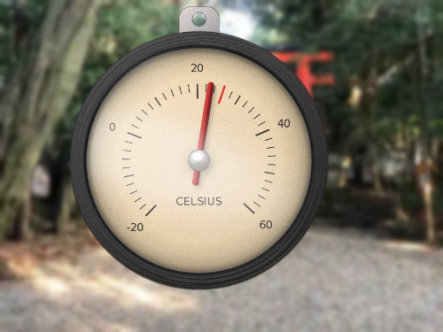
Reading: **23** °C
